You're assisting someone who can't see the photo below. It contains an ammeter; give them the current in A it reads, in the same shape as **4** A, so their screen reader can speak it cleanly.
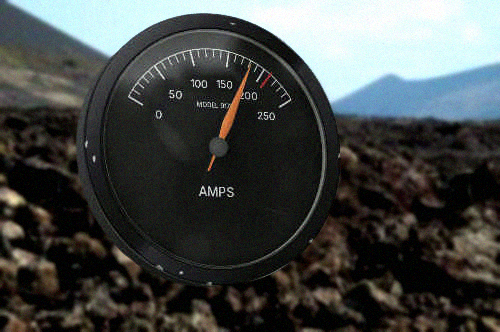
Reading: **180** A
